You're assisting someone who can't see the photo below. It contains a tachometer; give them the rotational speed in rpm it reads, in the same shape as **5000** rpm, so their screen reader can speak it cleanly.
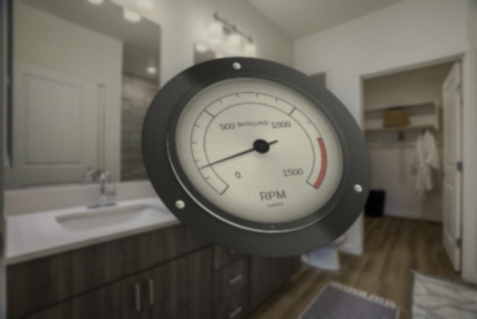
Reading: **150** rpm
